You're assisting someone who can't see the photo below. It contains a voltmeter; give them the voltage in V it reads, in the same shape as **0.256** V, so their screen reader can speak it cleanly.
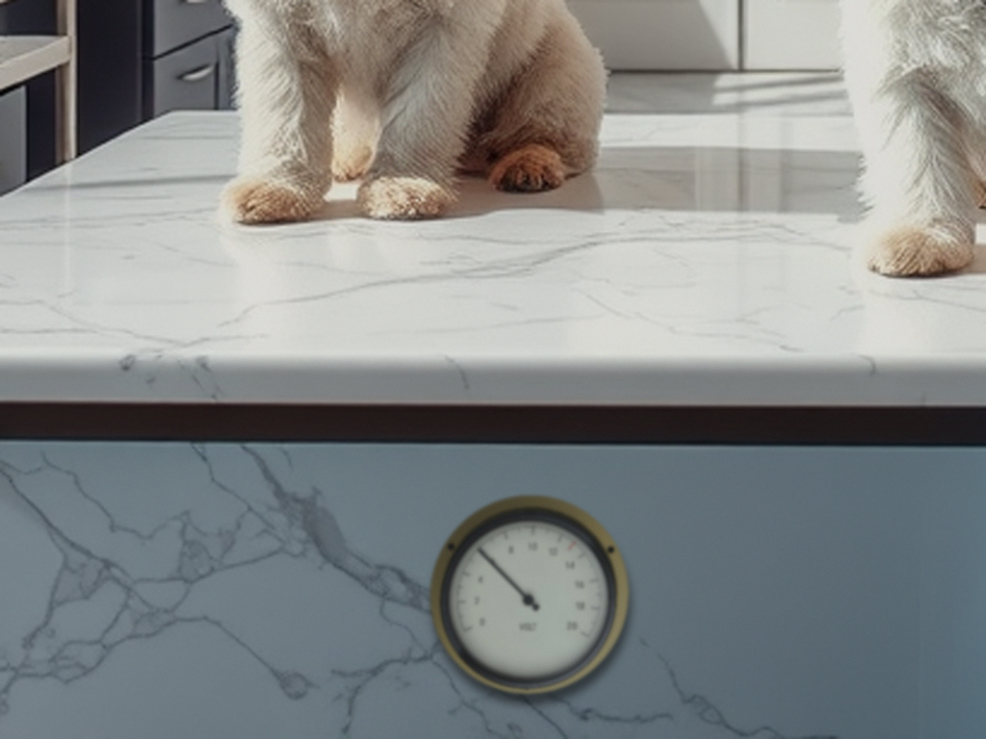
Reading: **6** V
